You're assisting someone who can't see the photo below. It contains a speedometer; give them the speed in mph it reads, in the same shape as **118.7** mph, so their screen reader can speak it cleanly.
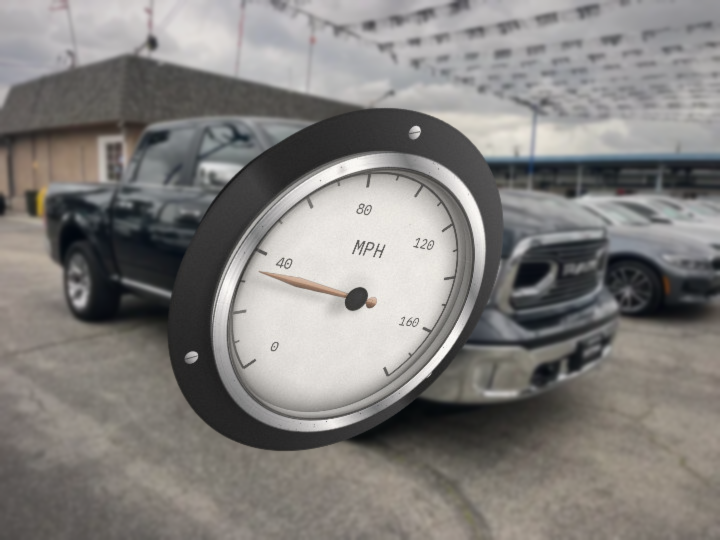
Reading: **35** mph
